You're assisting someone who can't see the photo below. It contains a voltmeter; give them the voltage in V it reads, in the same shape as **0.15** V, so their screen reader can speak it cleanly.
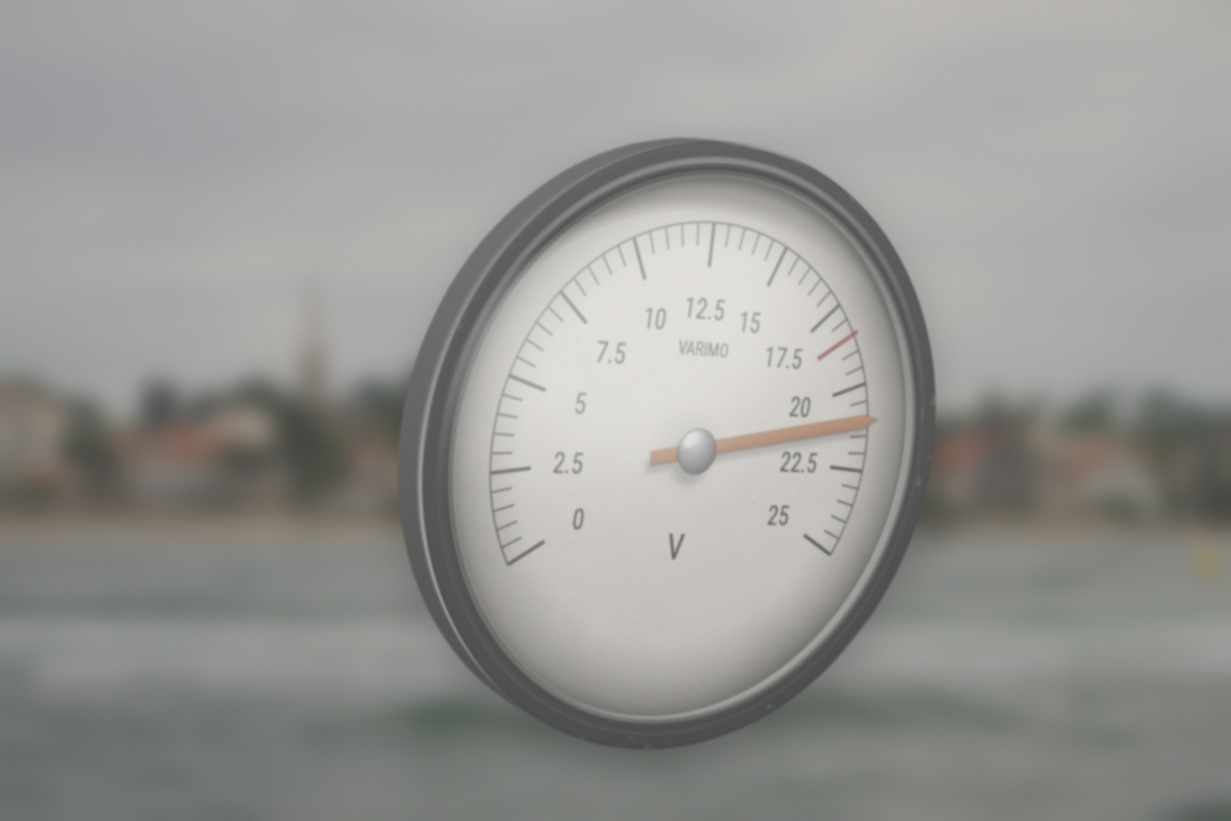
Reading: **21** V
